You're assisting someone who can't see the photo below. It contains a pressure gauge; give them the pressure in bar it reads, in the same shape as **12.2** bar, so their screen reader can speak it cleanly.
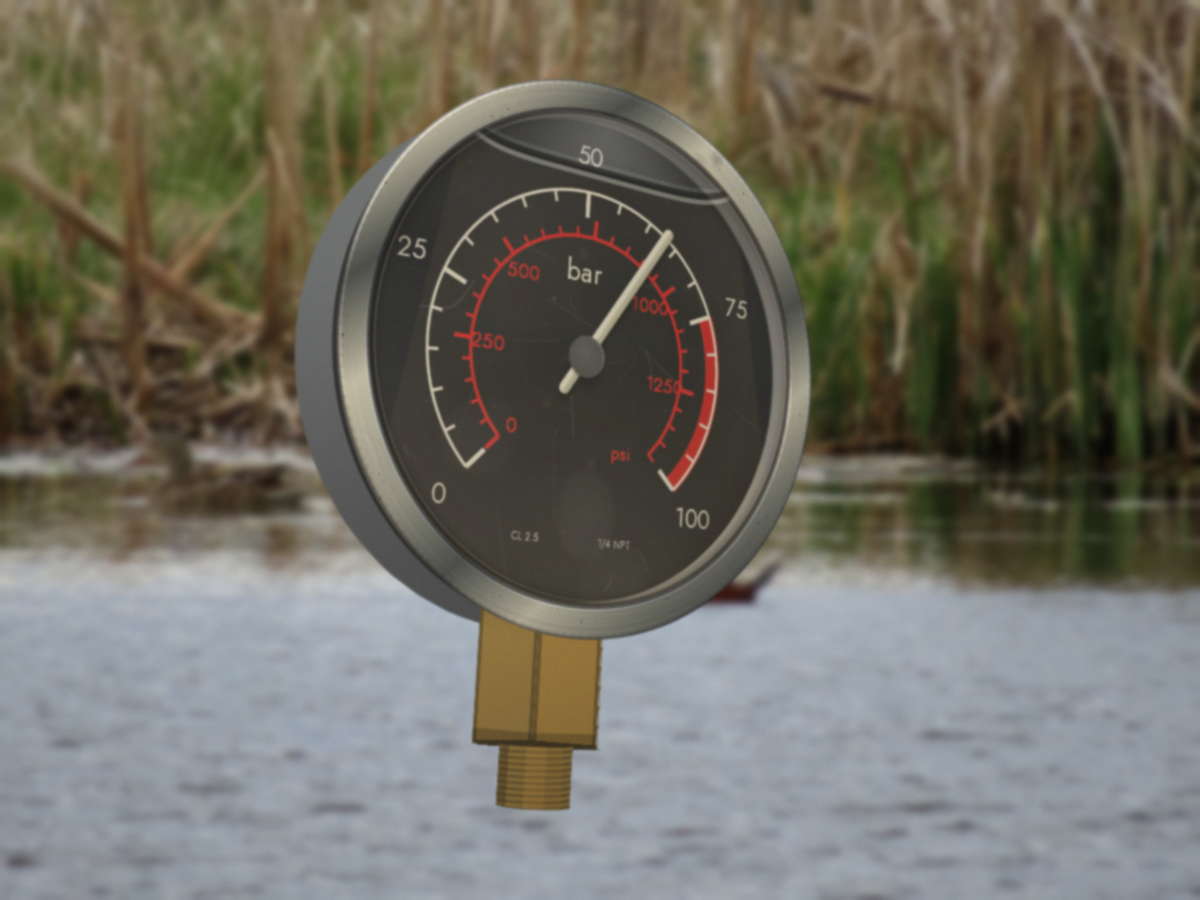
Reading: **62.5** bar
